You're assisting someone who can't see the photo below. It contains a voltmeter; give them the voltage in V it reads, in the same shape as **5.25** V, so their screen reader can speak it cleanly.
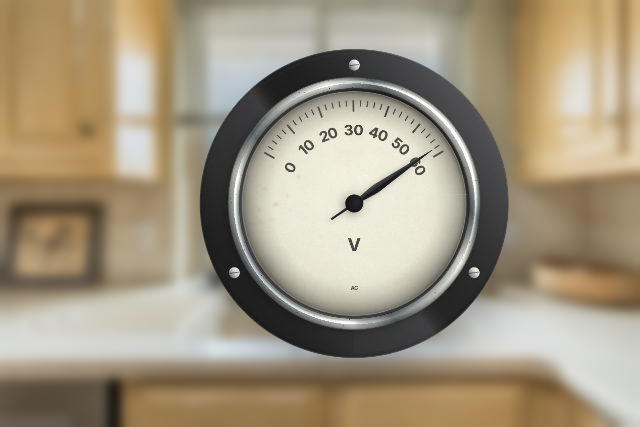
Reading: **58** V
